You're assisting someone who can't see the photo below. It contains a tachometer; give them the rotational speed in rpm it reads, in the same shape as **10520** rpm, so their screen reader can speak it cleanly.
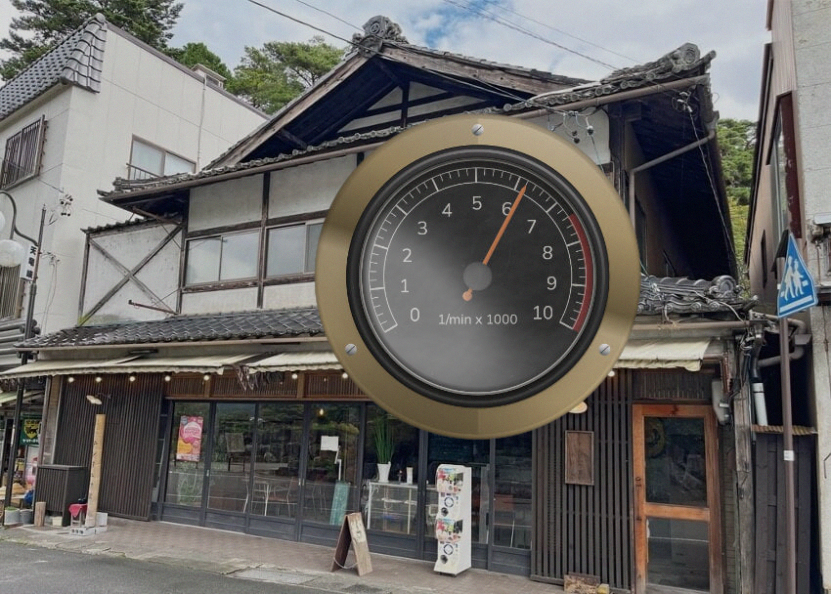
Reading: **6200** rpm
